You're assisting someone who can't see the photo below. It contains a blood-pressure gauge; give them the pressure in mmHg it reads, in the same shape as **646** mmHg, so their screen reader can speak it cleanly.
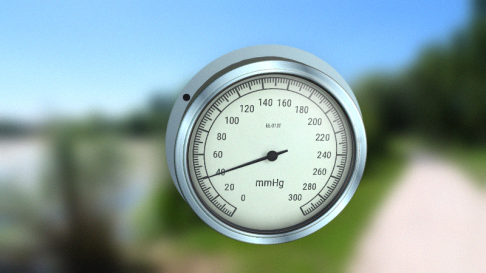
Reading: **40** mmHg
